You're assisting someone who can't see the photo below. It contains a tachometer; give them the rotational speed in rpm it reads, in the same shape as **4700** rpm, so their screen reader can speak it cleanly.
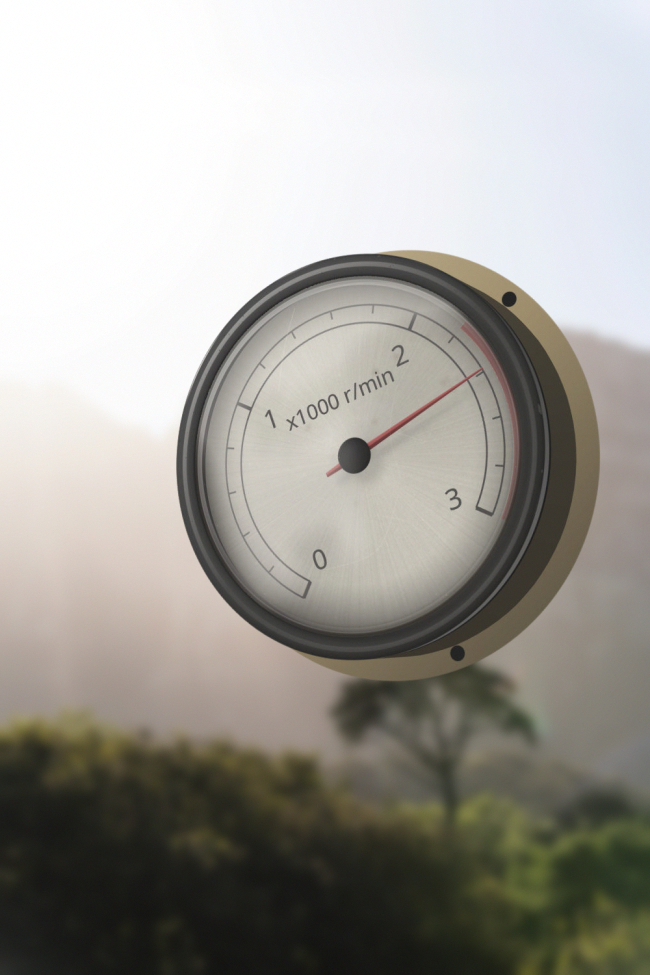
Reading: **2400** rpm
